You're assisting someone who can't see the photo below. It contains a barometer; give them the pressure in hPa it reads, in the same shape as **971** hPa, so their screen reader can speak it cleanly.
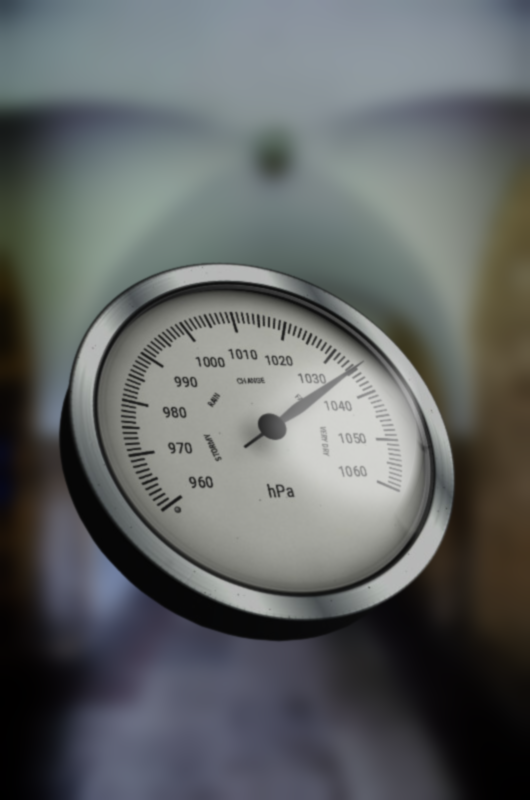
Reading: **1035** hPa
